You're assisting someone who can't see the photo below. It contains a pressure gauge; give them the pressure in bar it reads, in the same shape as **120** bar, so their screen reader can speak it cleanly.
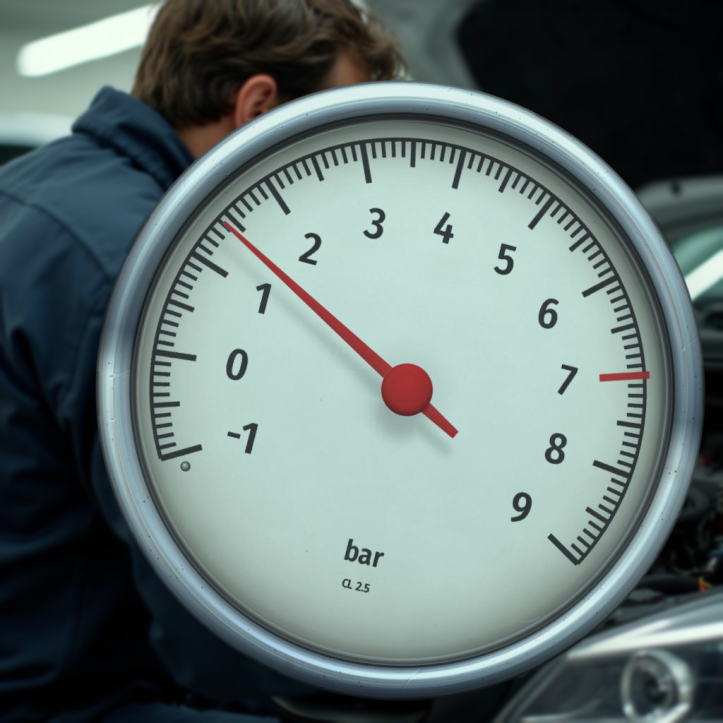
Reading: **1.4** bar
